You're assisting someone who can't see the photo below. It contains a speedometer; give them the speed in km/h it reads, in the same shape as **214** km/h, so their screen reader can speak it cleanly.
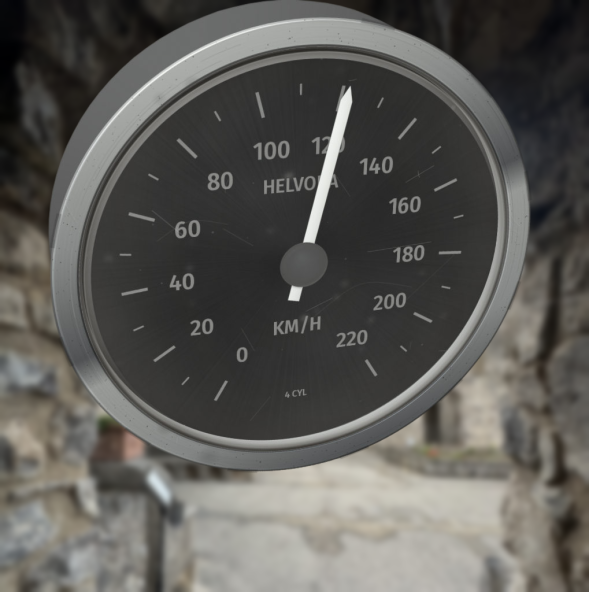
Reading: **120** km/h
